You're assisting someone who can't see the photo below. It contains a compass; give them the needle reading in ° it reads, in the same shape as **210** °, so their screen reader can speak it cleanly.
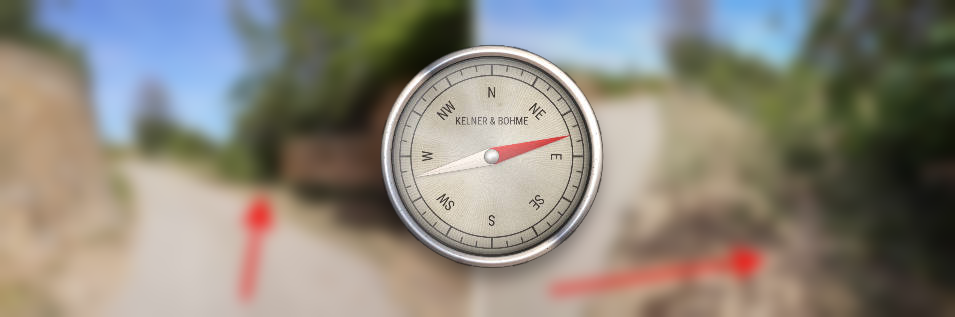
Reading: **75** °
